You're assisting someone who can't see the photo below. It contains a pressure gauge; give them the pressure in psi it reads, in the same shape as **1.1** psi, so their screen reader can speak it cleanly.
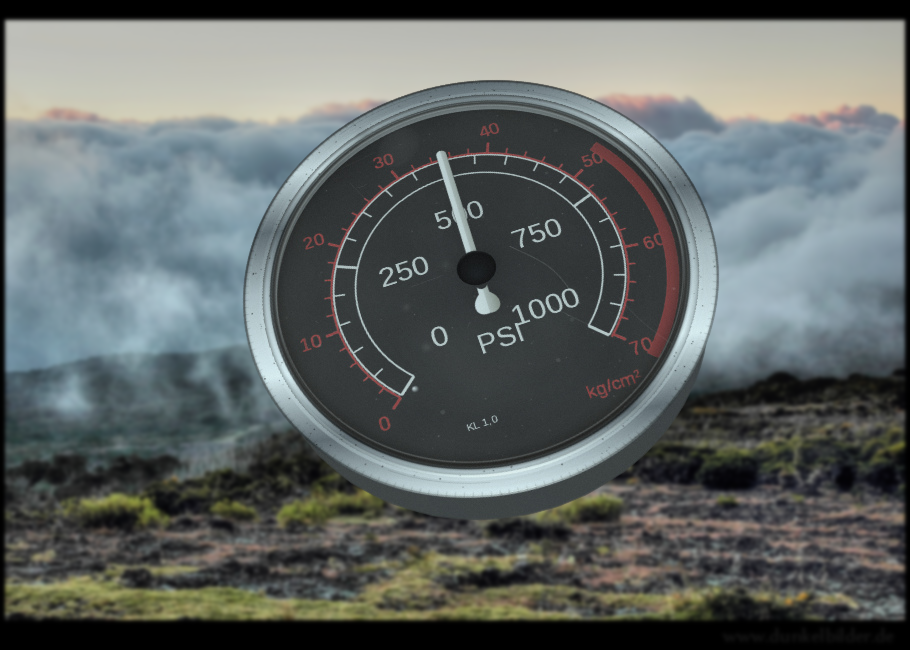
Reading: **500** psi
